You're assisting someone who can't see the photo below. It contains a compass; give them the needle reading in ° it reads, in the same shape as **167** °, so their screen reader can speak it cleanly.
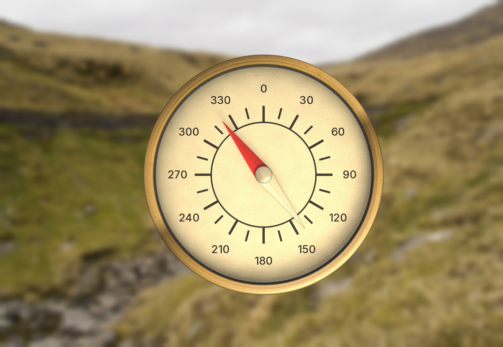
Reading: **322.5** °
